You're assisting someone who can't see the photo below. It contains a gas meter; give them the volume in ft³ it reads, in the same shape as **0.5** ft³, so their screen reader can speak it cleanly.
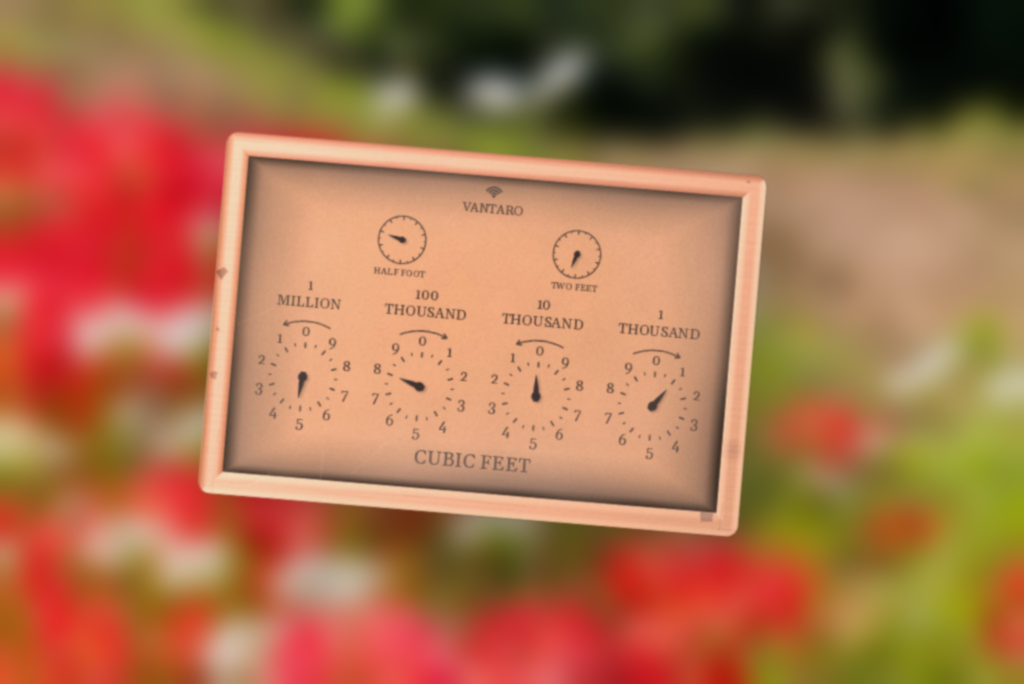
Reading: **480100** ft³
